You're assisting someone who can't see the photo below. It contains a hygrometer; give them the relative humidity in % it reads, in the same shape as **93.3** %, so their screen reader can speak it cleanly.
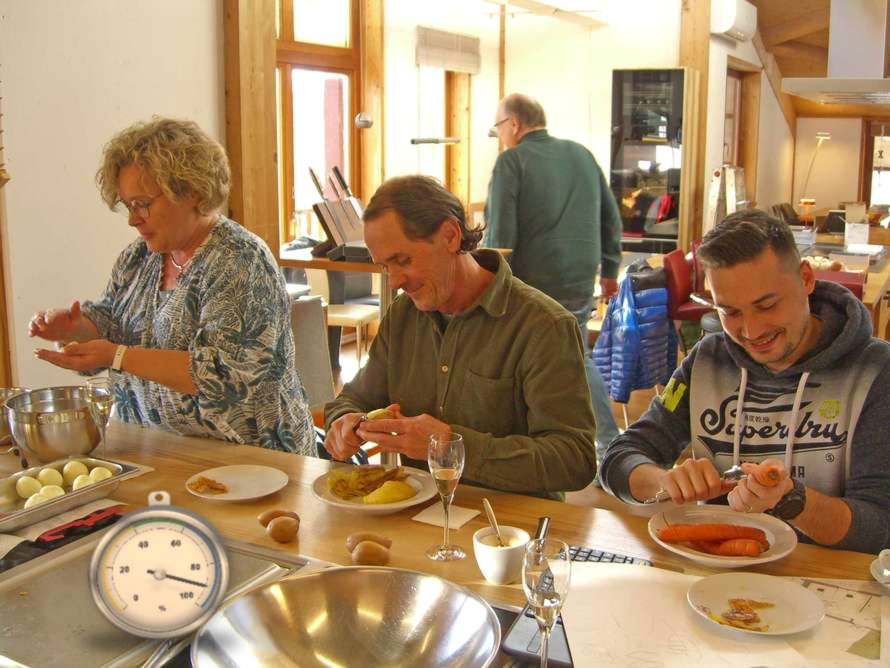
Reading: **90** %
